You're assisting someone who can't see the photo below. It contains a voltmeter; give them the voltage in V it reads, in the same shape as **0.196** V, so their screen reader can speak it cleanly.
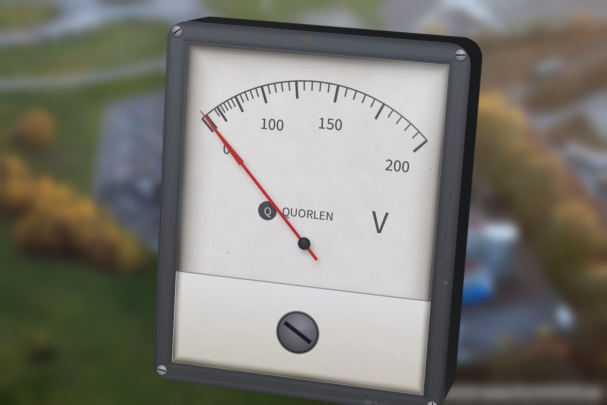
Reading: **25** V
